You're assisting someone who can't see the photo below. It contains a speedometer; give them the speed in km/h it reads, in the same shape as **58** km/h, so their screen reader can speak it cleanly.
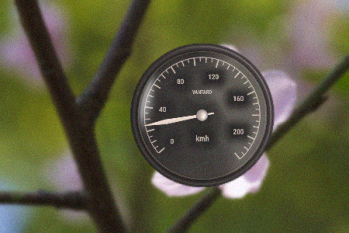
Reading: **25** km/h
